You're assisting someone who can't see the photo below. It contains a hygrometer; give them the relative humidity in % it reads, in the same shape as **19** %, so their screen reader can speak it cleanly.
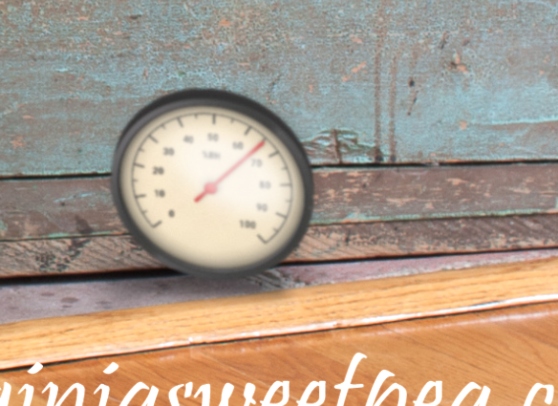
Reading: **65** %
